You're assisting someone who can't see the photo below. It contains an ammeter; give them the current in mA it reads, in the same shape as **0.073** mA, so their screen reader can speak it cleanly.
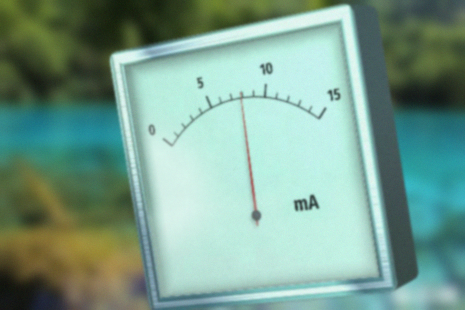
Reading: **8** mA
